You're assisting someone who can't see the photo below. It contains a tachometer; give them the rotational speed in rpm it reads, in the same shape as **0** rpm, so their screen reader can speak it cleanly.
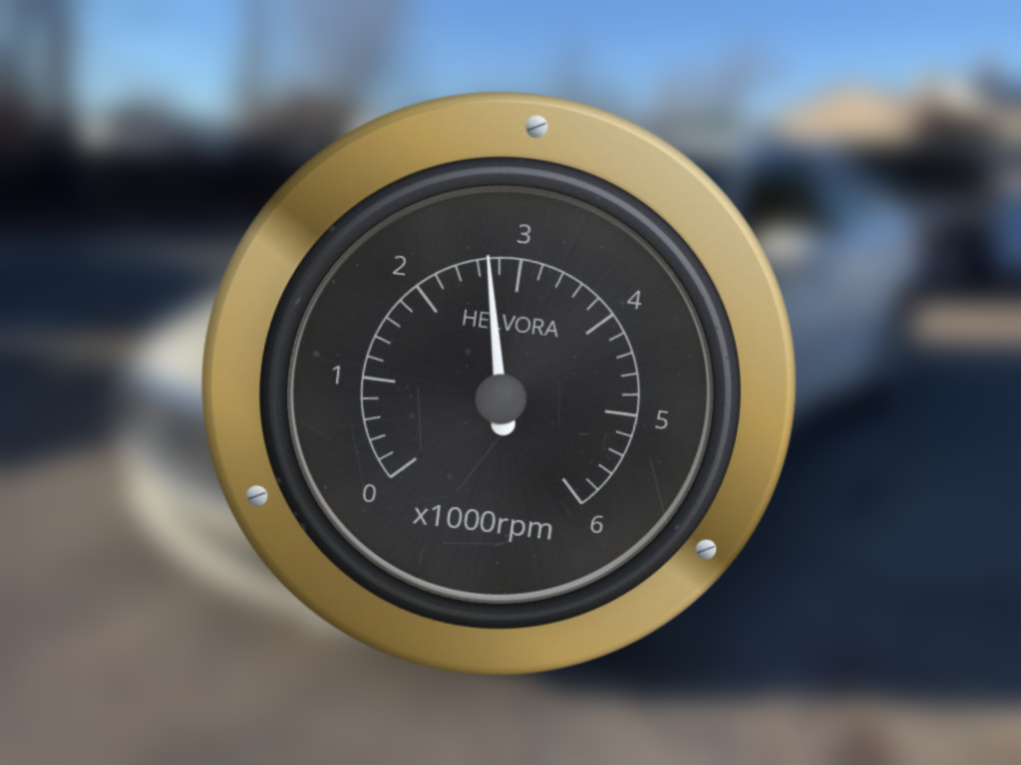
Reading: **2700** rpm
